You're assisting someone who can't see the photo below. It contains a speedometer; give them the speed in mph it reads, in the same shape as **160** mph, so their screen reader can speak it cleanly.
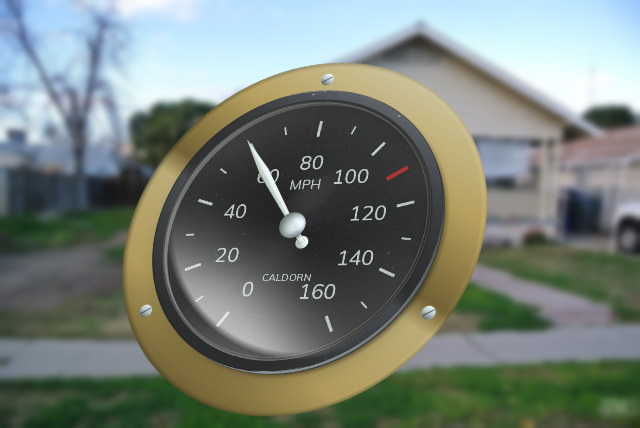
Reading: **60** mph
